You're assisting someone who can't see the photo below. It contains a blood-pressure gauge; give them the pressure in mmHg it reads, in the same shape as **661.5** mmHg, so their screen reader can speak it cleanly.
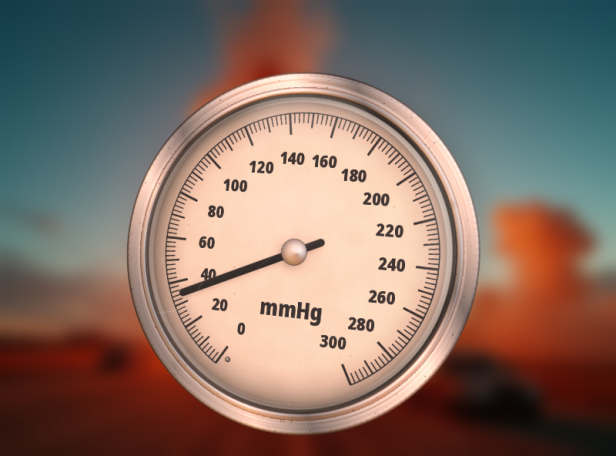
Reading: **34** mmHg
